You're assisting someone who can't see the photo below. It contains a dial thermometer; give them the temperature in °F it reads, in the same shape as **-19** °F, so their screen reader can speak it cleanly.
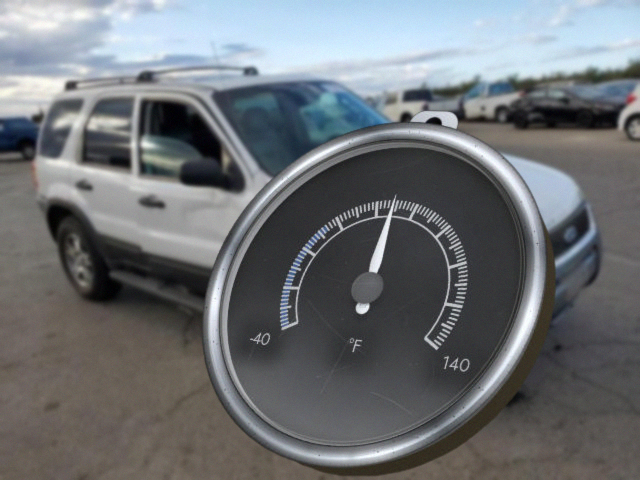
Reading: **50** °F
